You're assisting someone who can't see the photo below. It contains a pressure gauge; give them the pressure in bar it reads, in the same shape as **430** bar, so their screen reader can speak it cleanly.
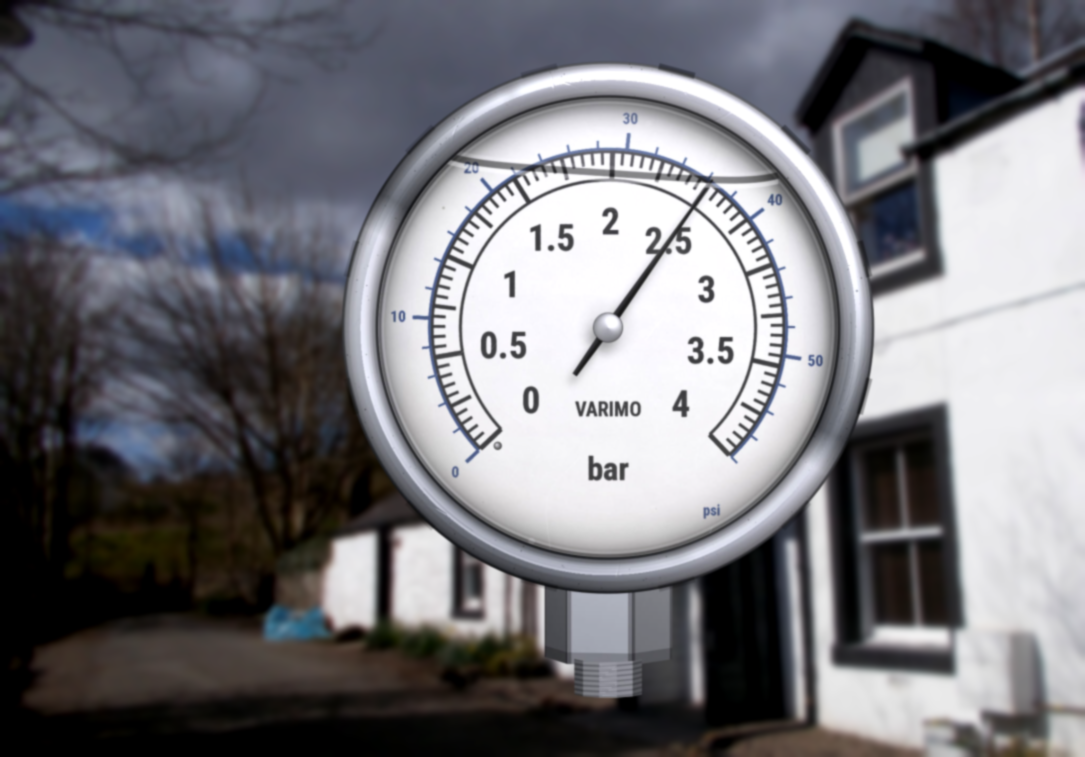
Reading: **2.5** bar
